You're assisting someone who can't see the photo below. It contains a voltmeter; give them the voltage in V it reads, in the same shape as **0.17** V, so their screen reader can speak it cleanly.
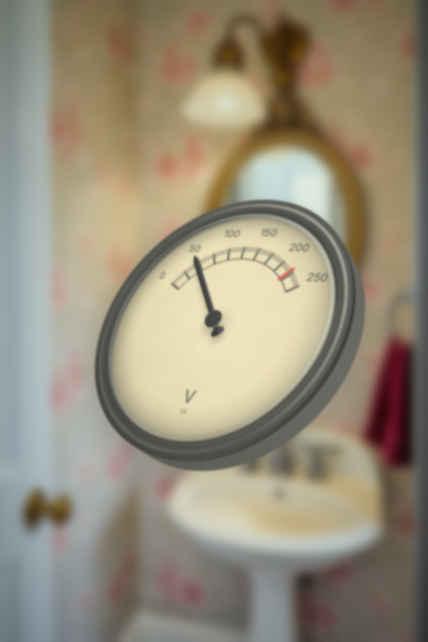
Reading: **50** V
